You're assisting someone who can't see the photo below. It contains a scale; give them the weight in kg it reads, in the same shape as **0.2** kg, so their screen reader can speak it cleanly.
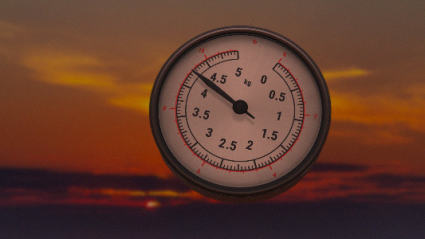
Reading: **4.25** kg
